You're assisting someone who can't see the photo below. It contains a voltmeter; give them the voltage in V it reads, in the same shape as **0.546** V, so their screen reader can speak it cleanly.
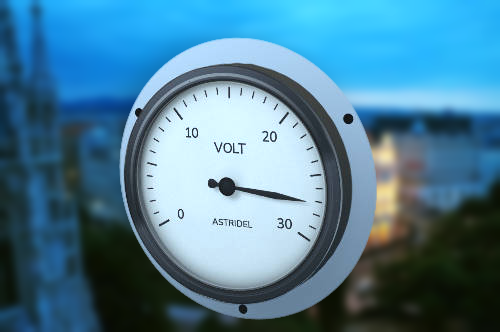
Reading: **27** V
